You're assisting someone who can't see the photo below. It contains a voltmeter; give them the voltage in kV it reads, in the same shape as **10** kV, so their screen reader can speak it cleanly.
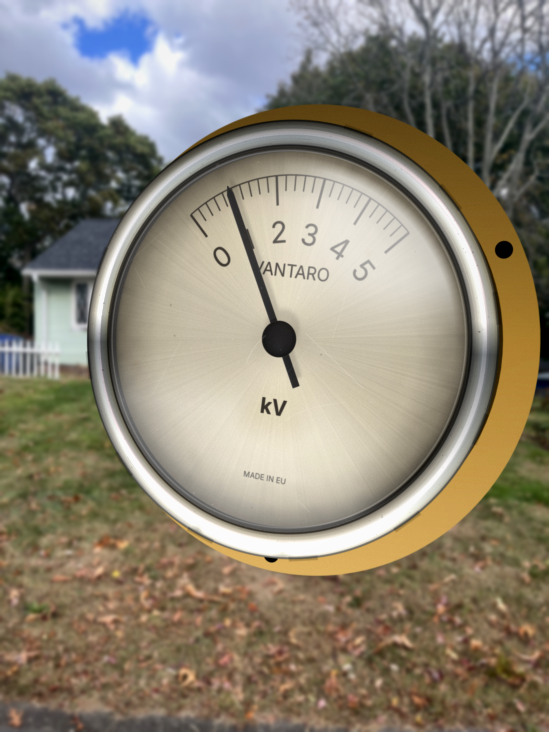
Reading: **1** kV
